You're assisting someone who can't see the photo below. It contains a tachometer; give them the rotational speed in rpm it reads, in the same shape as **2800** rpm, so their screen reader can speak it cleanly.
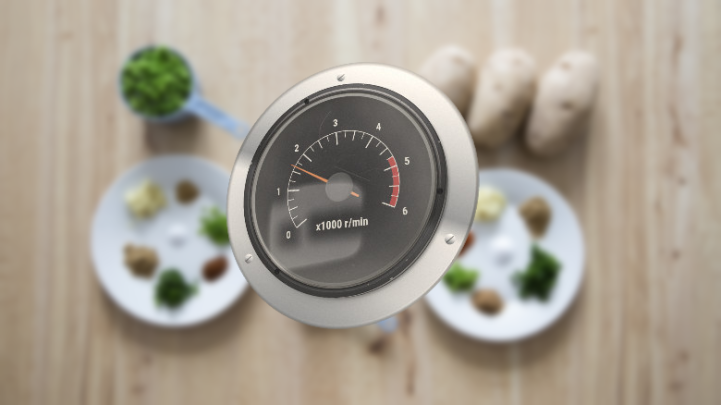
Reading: **1625** rpm
